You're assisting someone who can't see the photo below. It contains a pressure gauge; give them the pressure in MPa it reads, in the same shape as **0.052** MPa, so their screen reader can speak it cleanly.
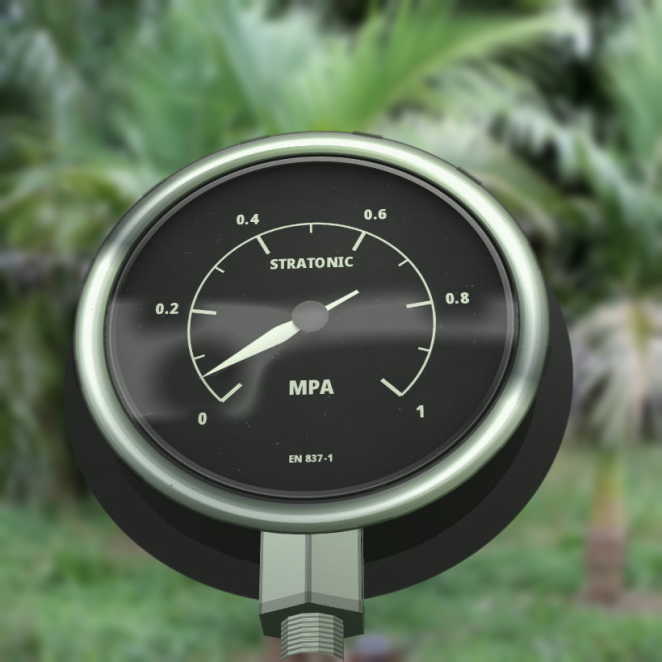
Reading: **0.05** MPa
